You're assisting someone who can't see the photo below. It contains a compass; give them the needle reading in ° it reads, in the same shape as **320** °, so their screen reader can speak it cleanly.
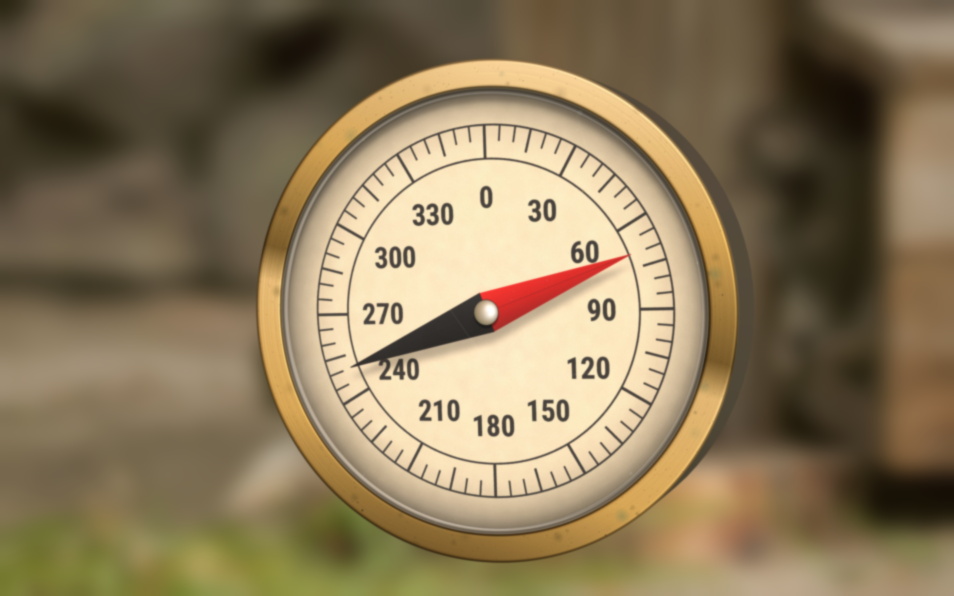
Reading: **70** °
